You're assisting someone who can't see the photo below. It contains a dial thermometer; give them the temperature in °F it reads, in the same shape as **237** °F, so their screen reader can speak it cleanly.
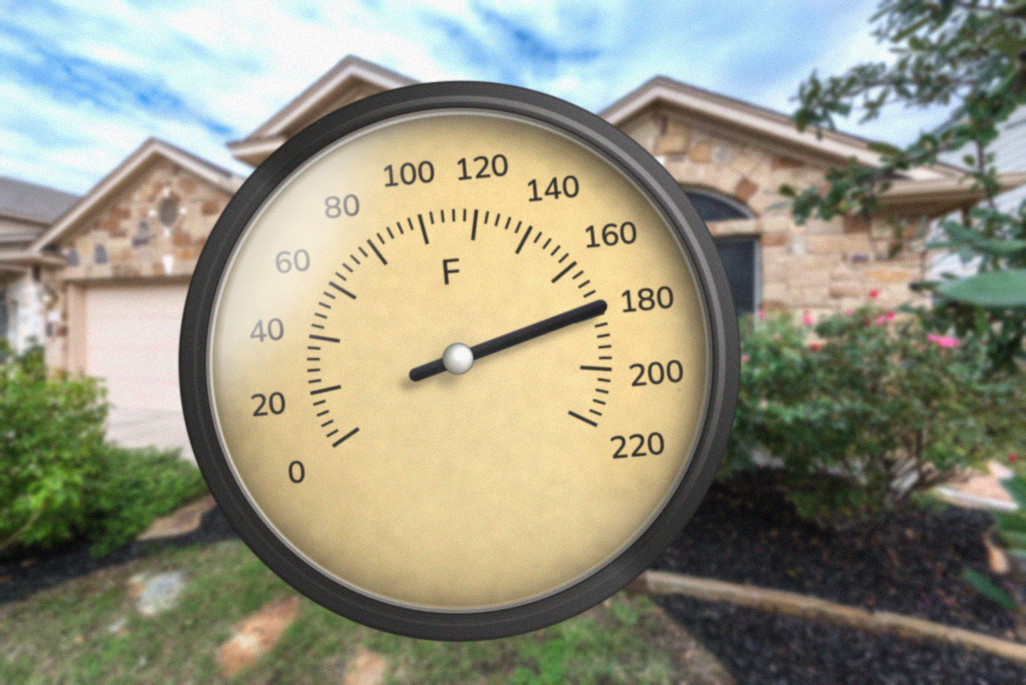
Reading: **178** °F
